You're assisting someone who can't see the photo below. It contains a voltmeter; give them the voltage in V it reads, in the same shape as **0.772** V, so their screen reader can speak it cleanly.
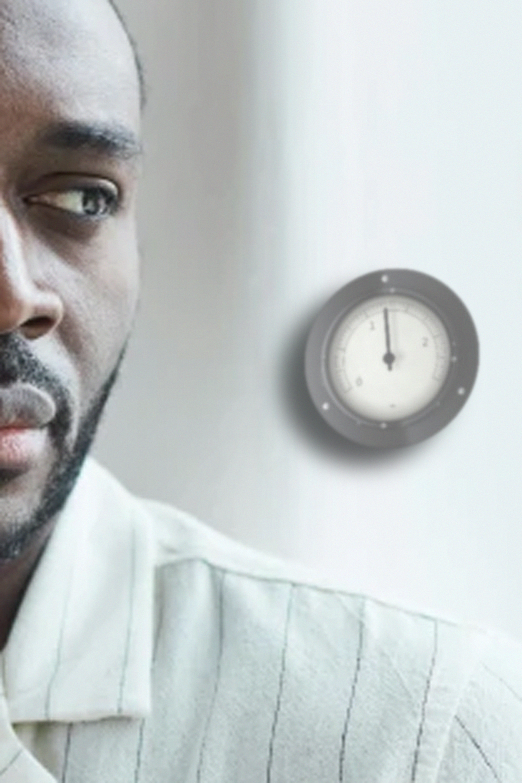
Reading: **1.25** V
